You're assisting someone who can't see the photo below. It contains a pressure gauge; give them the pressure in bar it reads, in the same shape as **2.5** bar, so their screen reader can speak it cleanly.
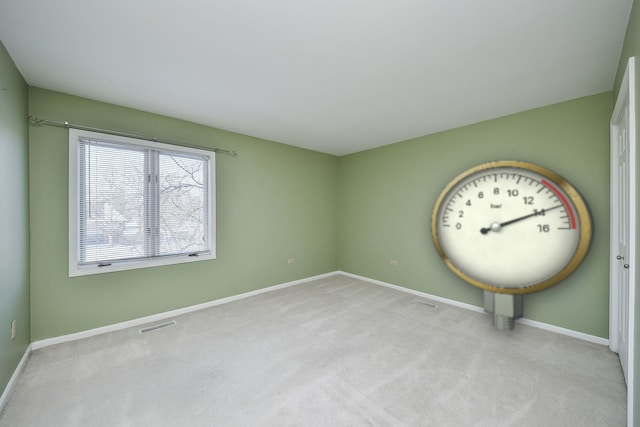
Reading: **14** bar
